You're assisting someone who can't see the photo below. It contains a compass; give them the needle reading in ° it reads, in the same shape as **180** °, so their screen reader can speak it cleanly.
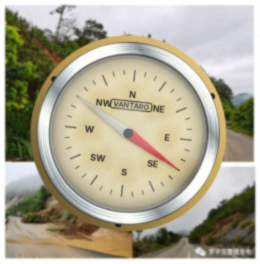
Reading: **120** °
